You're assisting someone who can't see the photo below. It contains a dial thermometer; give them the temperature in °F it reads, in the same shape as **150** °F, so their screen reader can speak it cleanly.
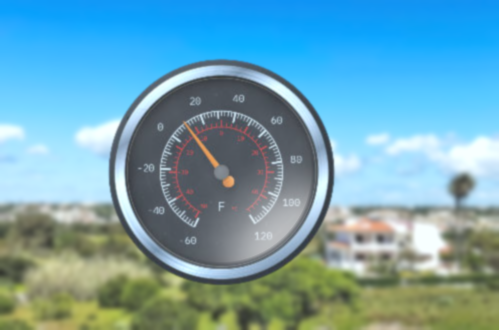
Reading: **10** °F
